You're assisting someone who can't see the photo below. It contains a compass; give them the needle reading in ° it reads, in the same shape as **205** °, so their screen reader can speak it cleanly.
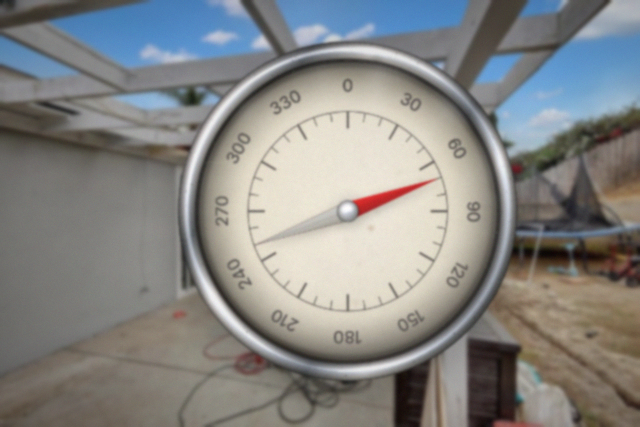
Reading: **70** °
